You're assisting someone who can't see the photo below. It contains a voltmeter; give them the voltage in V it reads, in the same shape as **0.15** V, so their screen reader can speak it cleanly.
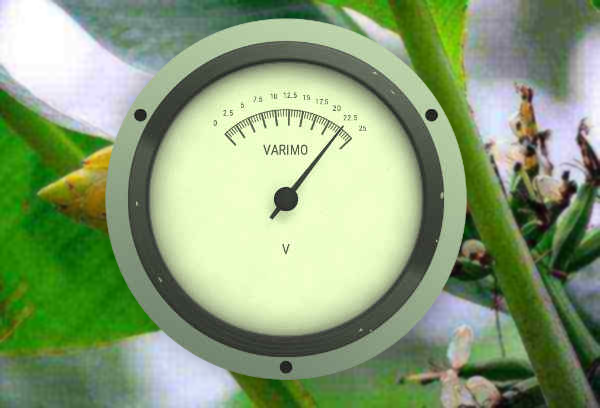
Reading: **22.5** V
